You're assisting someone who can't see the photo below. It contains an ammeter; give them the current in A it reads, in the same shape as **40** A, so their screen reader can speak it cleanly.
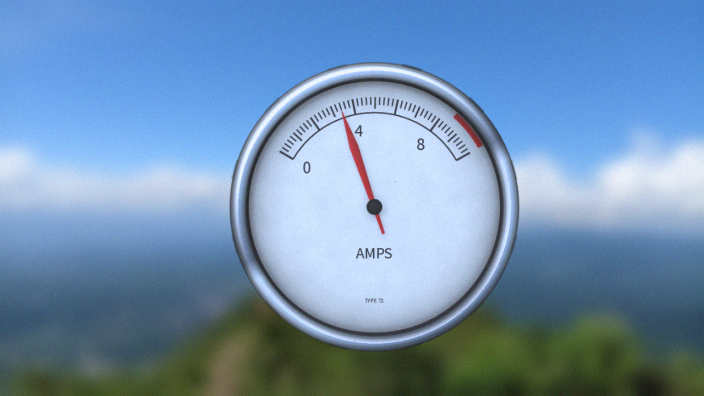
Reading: **3.4** A
